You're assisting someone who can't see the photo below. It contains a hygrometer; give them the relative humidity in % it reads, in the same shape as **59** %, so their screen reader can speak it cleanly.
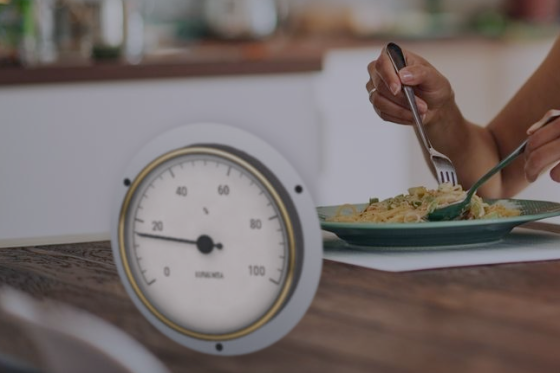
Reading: **16** %
